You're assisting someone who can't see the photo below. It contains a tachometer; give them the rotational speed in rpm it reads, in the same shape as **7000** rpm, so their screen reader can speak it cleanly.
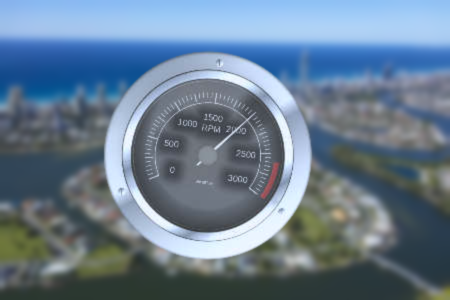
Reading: **2000** rpm
